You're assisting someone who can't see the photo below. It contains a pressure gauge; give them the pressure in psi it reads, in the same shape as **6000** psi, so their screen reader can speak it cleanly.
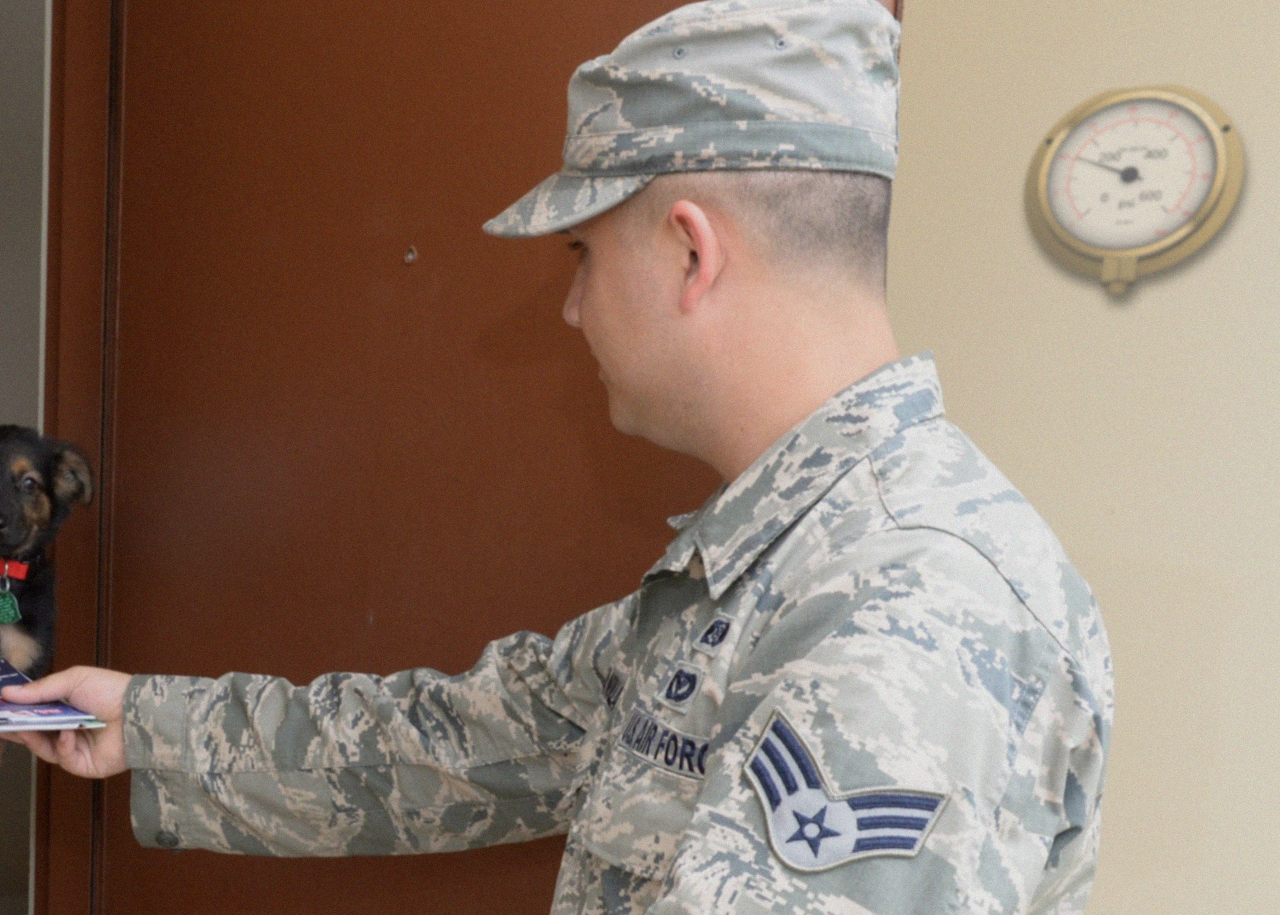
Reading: **150** psi
